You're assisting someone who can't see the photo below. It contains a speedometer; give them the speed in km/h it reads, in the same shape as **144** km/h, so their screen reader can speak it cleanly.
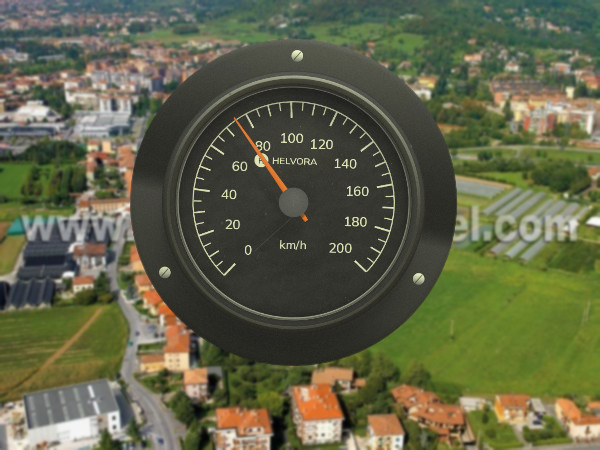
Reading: **75** km/h
